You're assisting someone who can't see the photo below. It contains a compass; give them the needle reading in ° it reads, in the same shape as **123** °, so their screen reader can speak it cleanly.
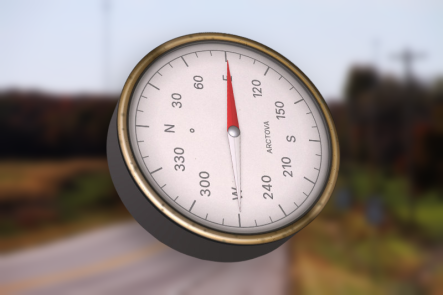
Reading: **90** °
